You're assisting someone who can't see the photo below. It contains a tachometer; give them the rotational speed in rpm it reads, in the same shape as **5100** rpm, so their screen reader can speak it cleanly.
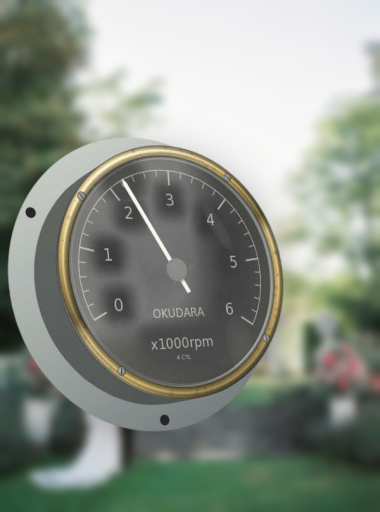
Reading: **2200** rpm
